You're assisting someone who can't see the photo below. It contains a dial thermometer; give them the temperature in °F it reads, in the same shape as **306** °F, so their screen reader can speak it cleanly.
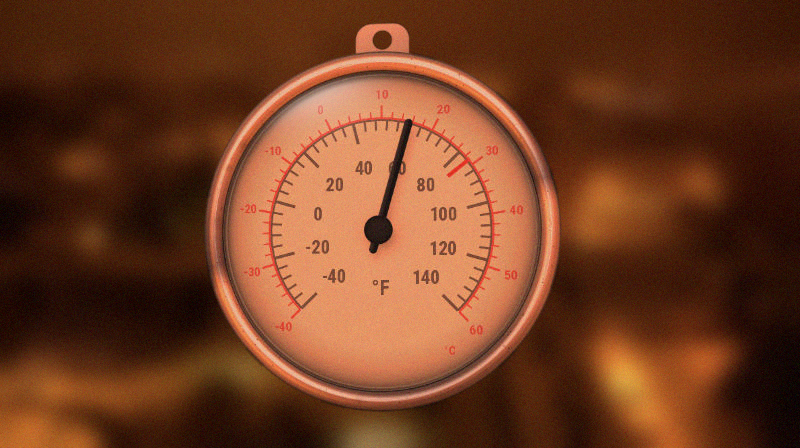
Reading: **60** °F
